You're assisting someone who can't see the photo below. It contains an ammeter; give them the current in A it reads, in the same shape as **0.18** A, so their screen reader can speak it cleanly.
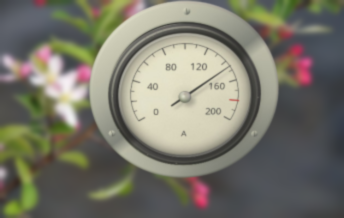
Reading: **145** A
